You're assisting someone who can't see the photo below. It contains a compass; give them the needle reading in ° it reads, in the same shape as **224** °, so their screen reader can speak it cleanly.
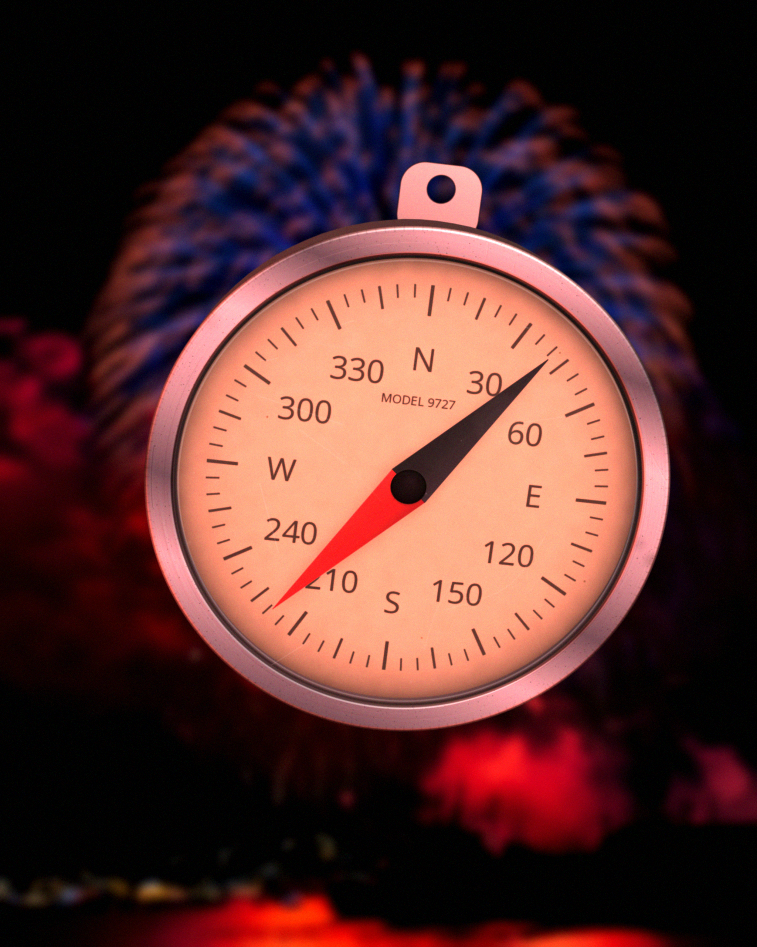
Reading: **220** °
